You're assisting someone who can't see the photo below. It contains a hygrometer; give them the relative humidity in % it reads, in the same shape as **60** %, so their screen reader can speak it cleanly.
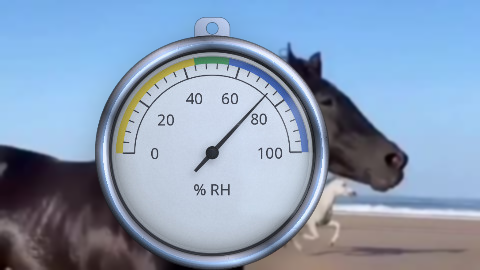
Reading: **74** %
